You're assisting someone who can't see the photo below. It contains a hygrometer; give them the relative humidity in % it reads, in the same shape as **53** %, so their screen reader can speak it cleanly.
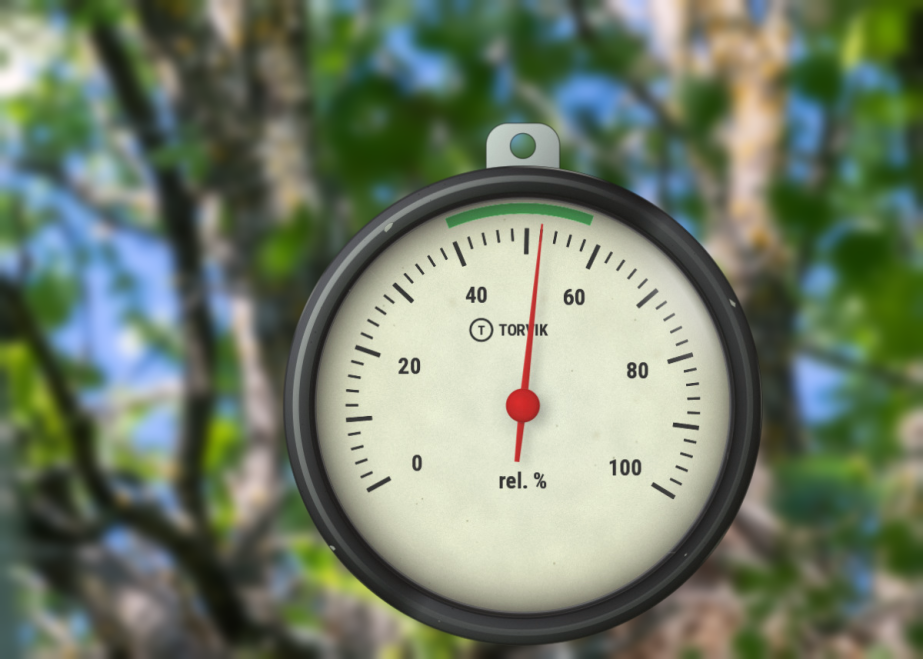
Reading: **52** %
